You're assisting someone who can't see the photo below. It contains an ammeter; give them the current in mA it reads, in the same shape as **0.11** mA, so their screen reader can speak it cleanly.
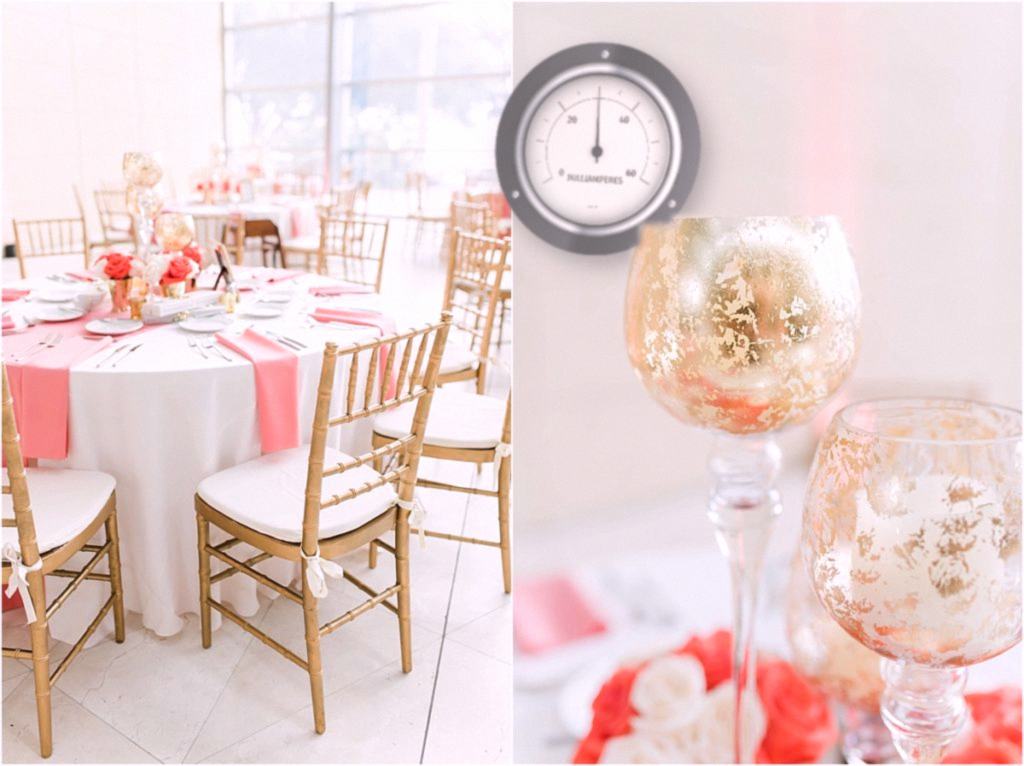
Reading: **30** mA
